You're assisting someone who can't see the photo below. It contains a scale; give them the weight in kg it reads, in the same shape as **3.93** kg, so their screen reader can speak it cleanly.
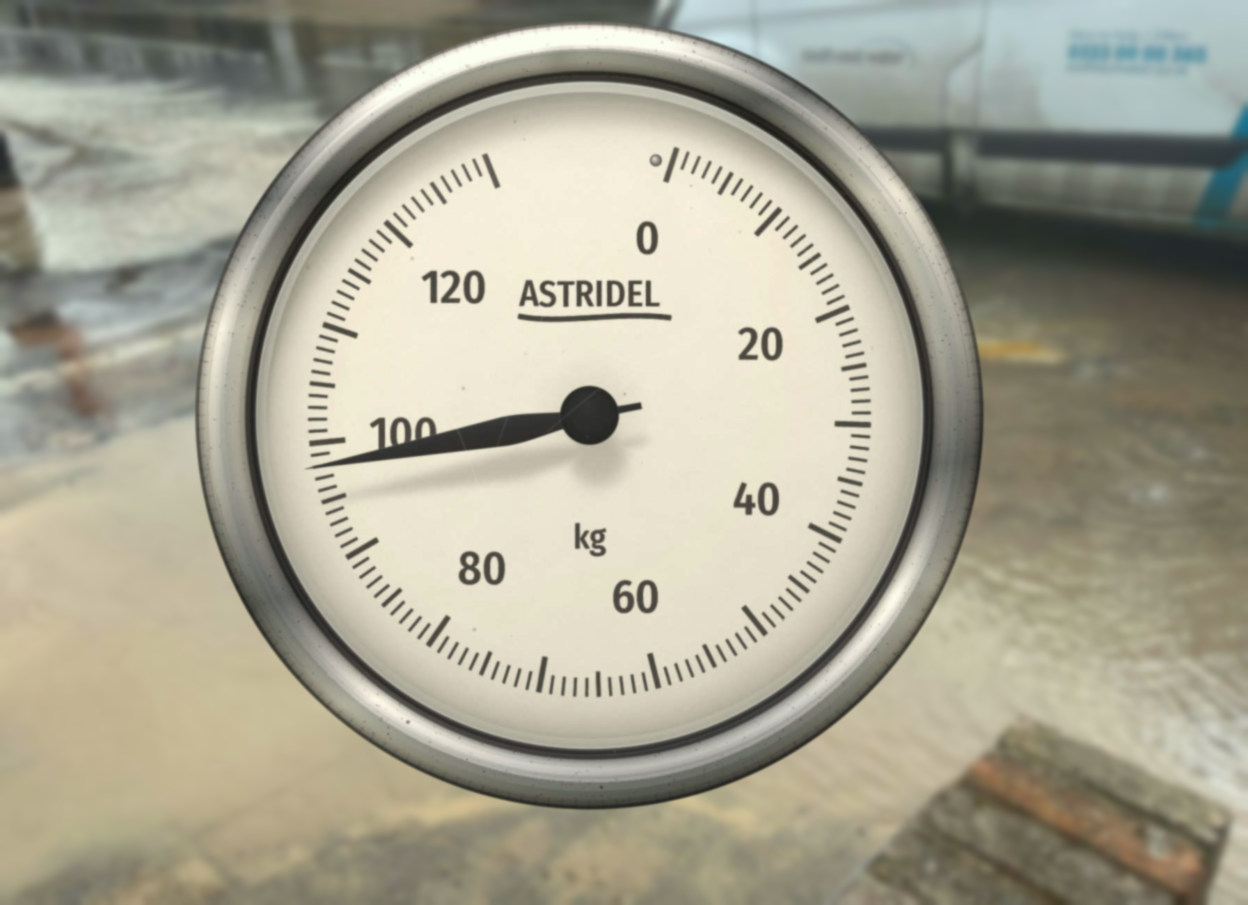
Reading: **98** kg
